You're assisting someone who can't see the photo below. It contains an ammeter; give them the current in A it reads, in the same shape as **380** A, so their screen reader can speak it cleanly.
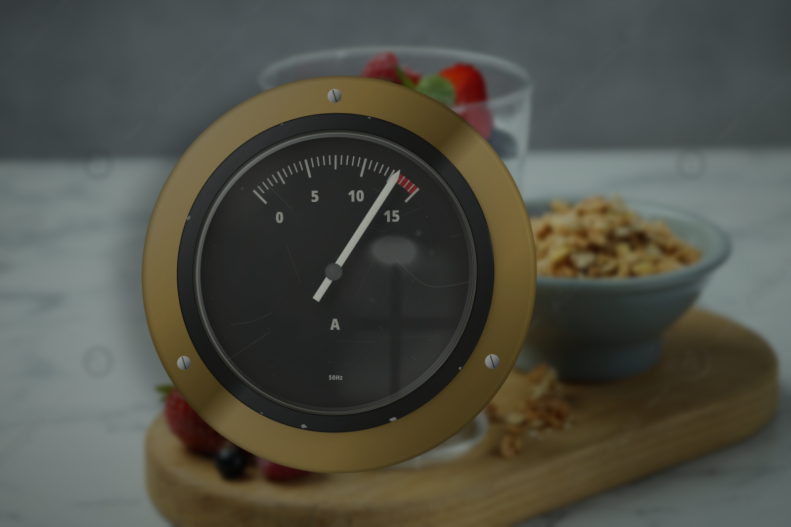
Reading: **13** A
